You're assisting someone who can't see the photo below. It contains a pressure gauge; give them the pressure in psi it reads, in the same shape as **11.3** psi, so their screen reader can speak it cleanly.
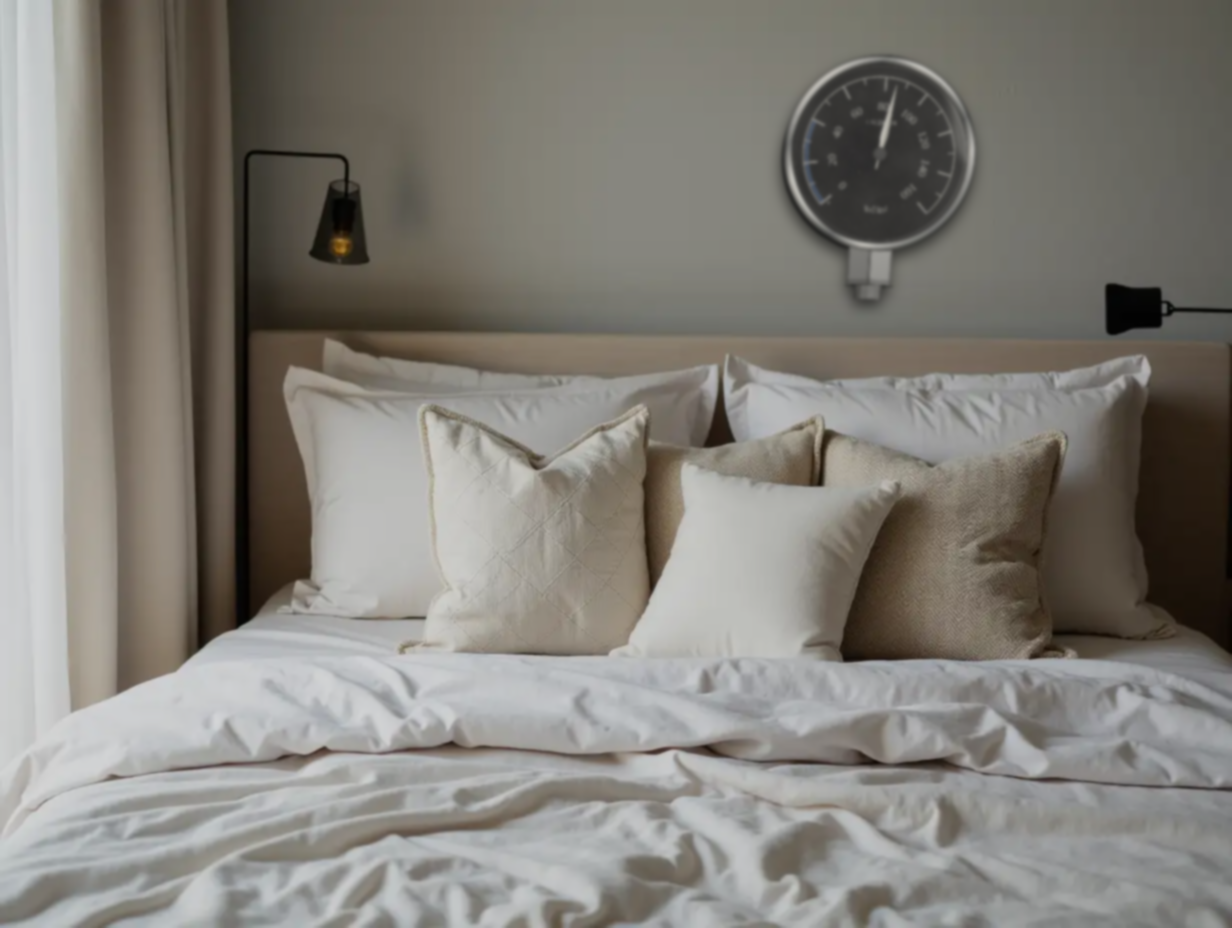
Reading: **85** psi
